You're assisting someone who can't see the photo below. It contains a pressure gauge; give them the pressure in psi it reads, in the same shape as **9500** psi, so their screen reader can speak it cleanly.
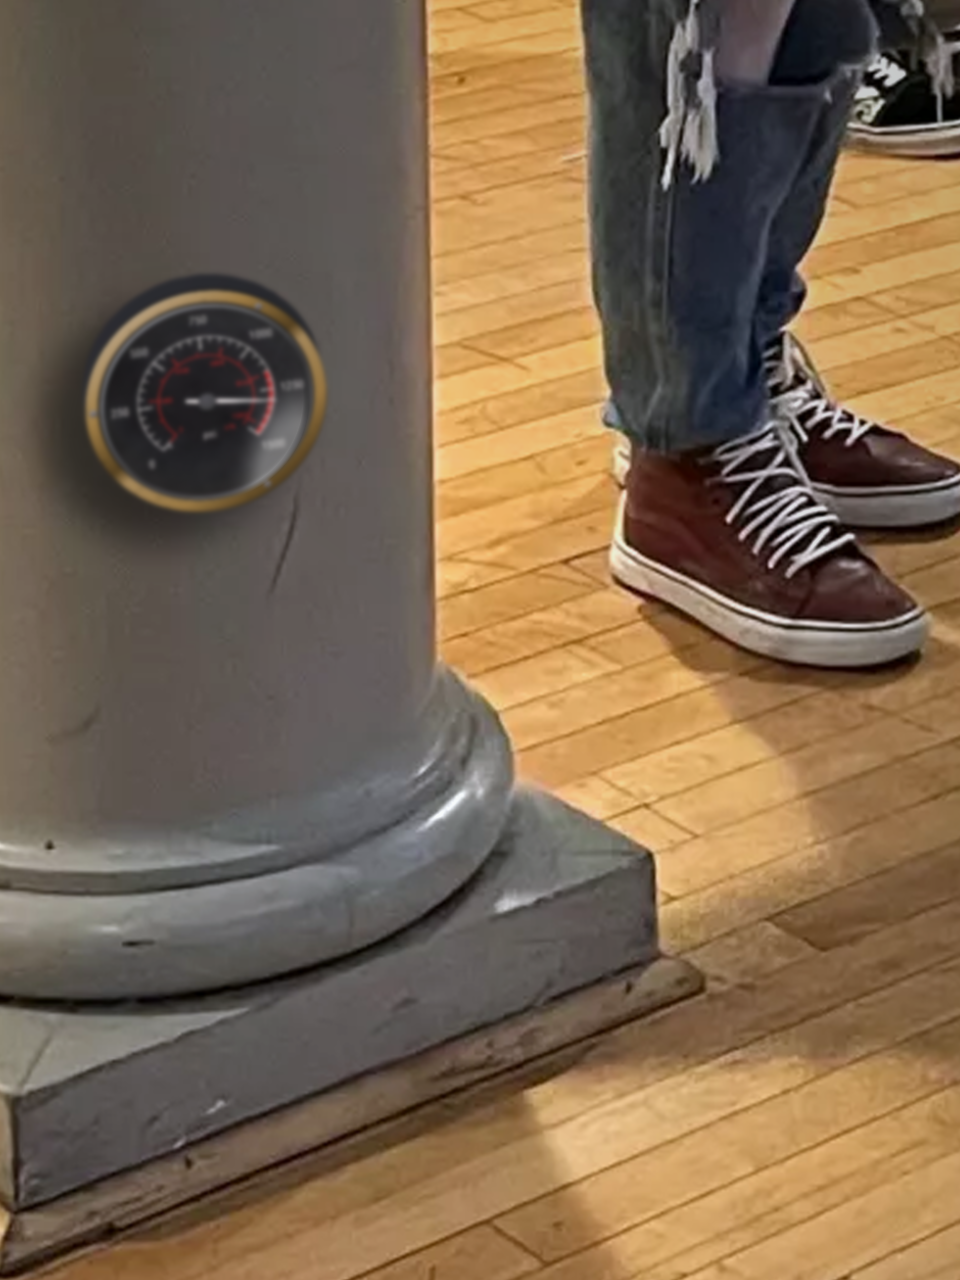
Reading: **1300** psi
